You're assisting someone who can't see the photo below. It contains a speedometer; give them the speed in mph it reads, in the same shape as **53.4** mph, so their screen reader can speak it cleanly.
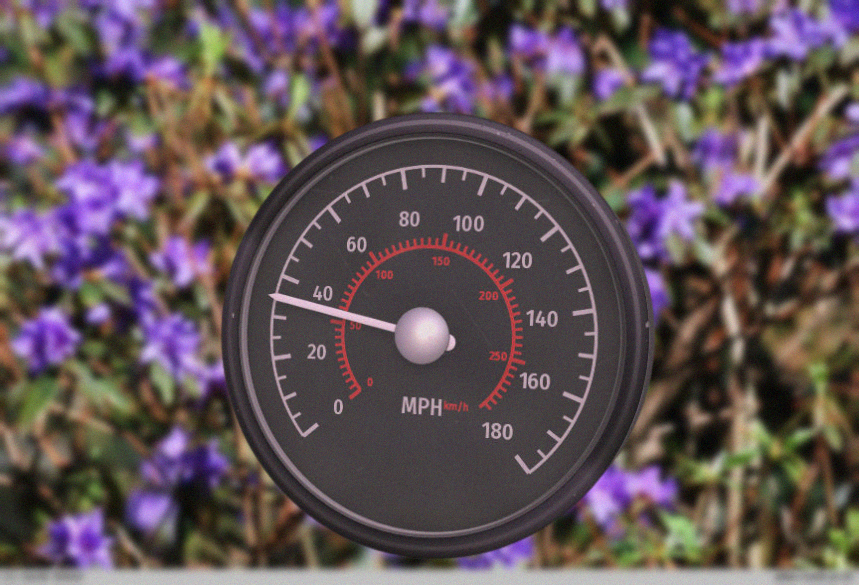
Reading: **35** mph
